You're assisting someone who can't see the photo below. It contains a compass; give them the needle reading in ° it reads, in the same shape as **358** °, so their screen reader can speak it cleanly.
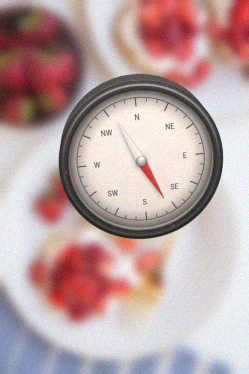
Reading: **155** °
